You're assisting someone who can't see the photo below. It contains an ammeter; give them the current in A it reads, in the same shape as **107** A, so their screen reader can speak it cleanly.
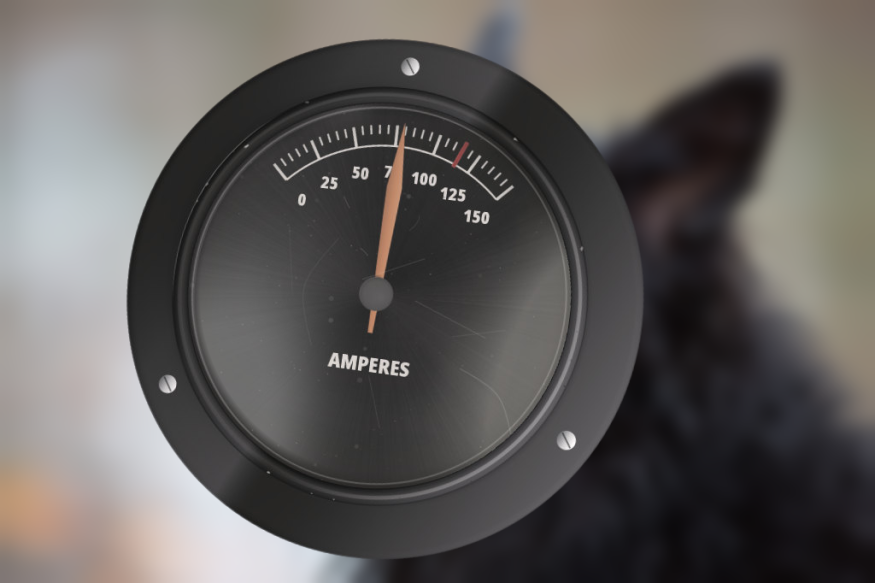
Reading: **80** A
